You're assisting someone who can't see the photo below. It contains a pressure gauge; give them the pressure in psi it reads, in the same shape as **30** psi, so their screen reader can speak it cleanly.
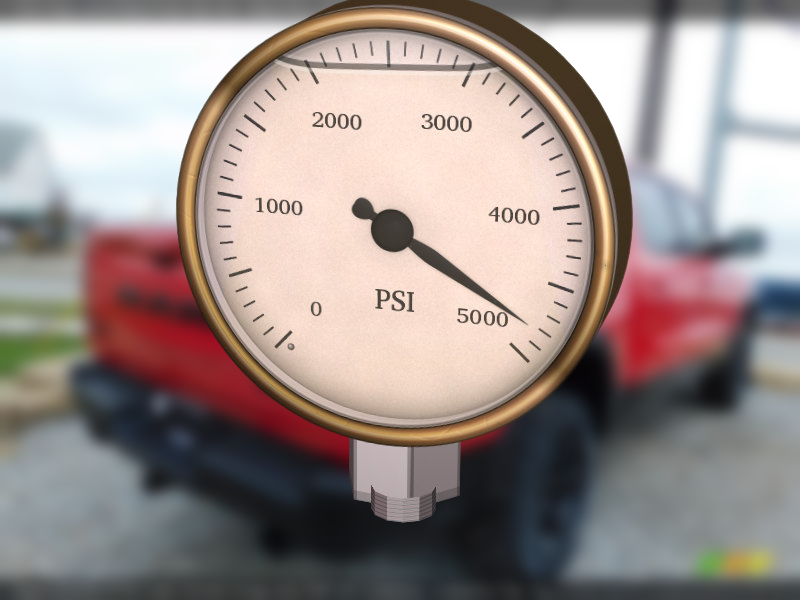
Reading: **4800** psi
